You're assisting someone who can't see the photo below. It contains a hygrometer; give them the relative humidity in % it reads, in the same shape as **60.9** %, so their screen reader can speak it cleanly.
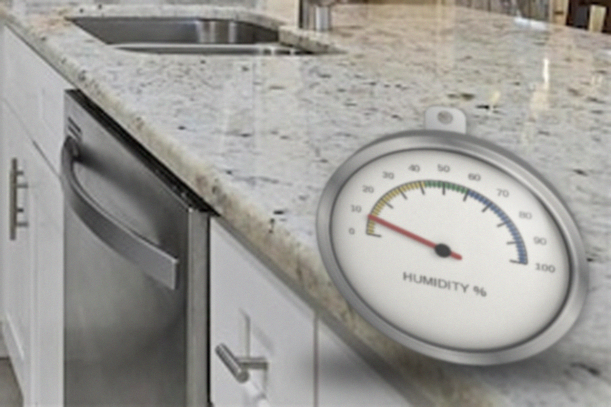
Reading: **10** %
